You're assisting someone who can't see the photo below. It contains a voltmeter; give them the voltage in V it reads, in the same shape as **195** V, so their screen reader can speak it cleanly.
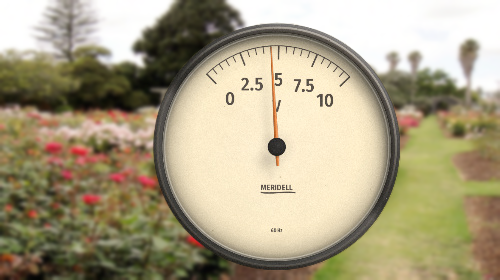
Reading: **4.5** V
